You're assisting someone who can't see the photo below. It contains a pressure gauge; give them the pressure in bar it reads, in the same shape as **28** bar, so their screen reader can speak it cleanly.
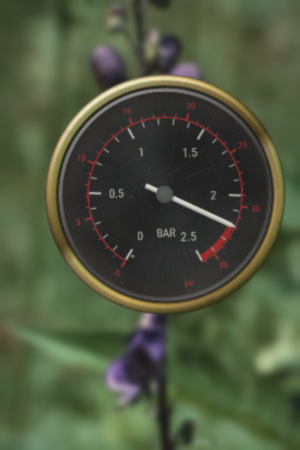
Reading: **2.2** bar
